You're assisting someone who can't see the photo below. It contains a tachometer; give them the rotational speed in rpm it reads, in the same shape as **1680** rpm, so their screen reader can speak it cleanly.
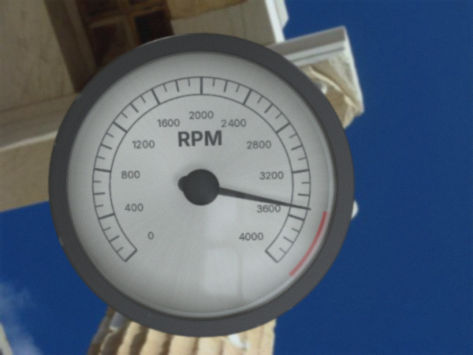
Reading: **3500** rpm
